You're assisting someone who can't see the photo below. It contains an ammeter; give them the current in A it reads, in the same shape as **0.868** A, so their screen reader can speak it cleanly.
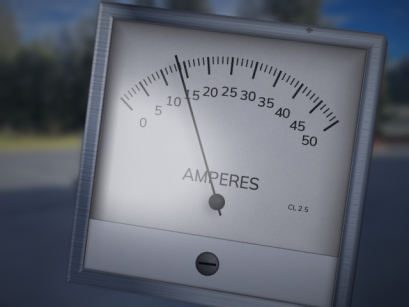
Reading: **14** A
